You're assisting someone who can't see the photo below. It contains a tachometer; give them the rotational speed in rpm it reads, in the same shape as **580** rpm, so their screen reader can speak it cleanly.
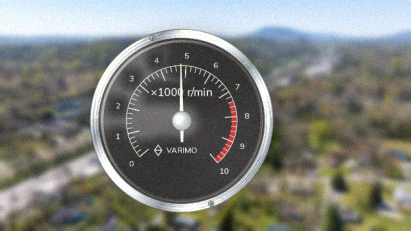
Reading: **4800** rpm
